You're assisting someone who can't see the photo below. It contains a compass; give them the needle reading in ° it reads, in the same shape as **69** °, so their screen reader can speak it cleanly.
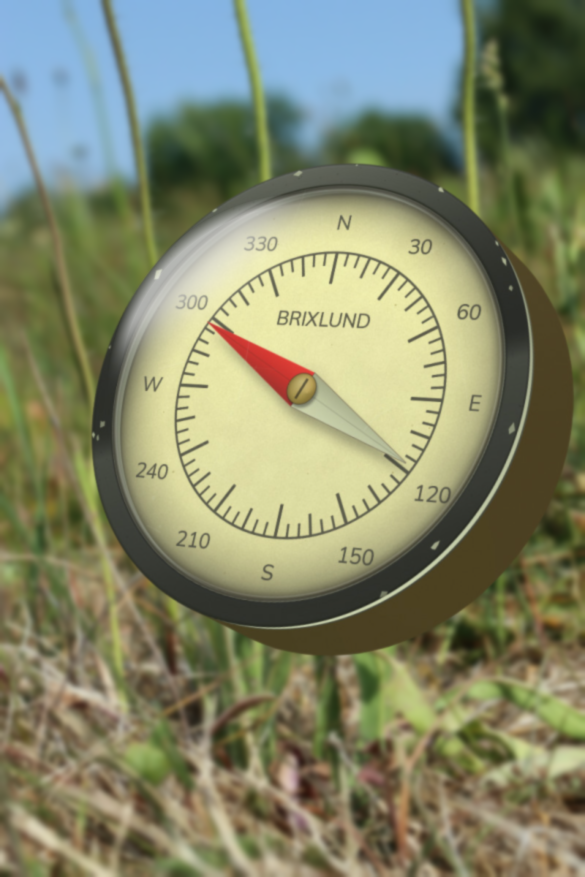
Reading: **297.5** °
